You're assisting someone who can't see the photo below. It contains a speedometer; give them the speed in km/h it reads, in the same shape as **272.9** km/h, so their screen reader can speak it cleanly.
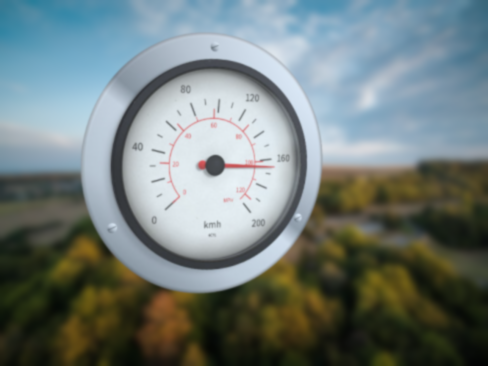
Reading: **165** km/h
